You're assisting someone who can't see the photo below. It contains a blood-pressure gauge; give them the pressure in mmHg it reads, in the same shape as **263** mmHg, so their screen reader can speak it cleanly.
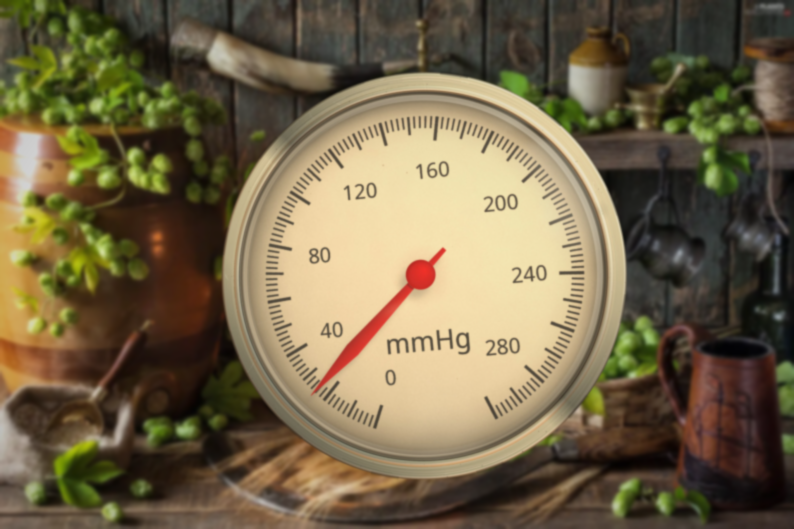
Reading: **24** mmHg
